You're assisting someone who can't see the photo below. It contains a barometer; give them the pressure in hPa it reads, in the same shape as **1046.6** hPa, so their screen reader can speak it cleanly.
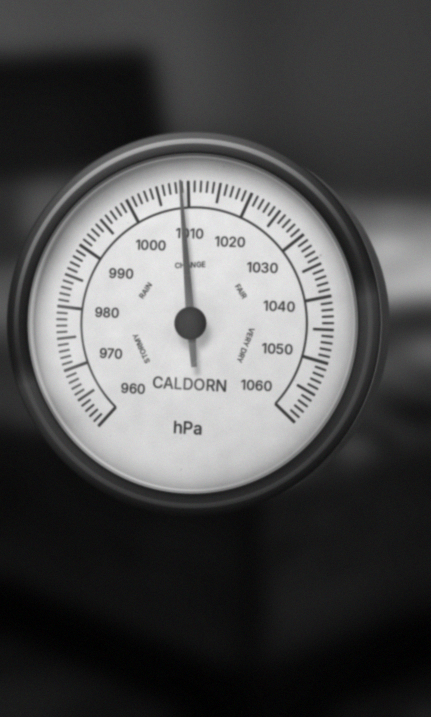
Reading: **1009** hPa
